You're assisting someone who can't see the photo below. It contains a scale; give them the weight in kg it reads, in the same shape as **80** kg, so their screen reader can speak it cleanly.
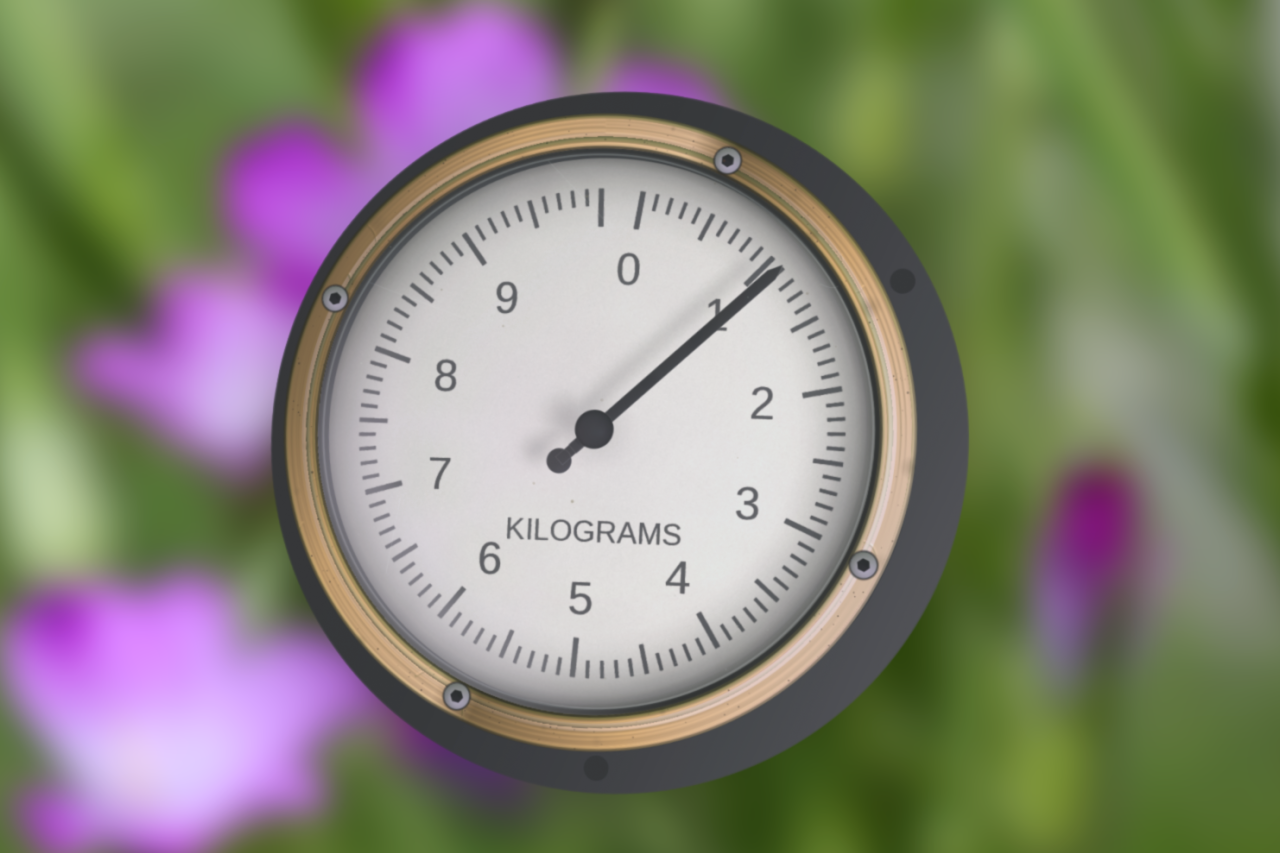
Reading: **1.1** kg
